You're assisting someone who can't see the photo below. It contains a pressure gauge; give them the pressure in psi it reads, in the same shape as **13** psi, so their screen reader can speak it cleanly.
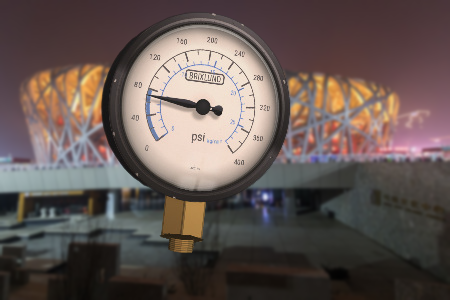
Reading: **70** psi
